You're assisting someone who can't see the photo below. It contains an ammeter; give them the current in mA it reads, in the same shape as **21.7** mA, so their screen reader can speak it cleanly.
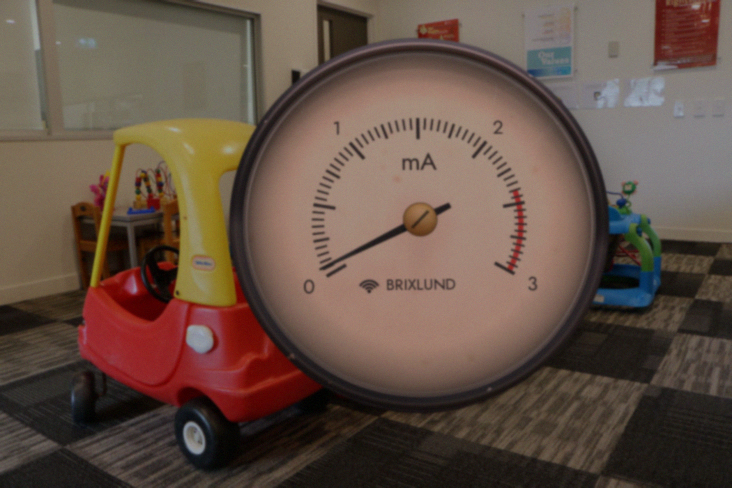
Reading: **0.05** mA
